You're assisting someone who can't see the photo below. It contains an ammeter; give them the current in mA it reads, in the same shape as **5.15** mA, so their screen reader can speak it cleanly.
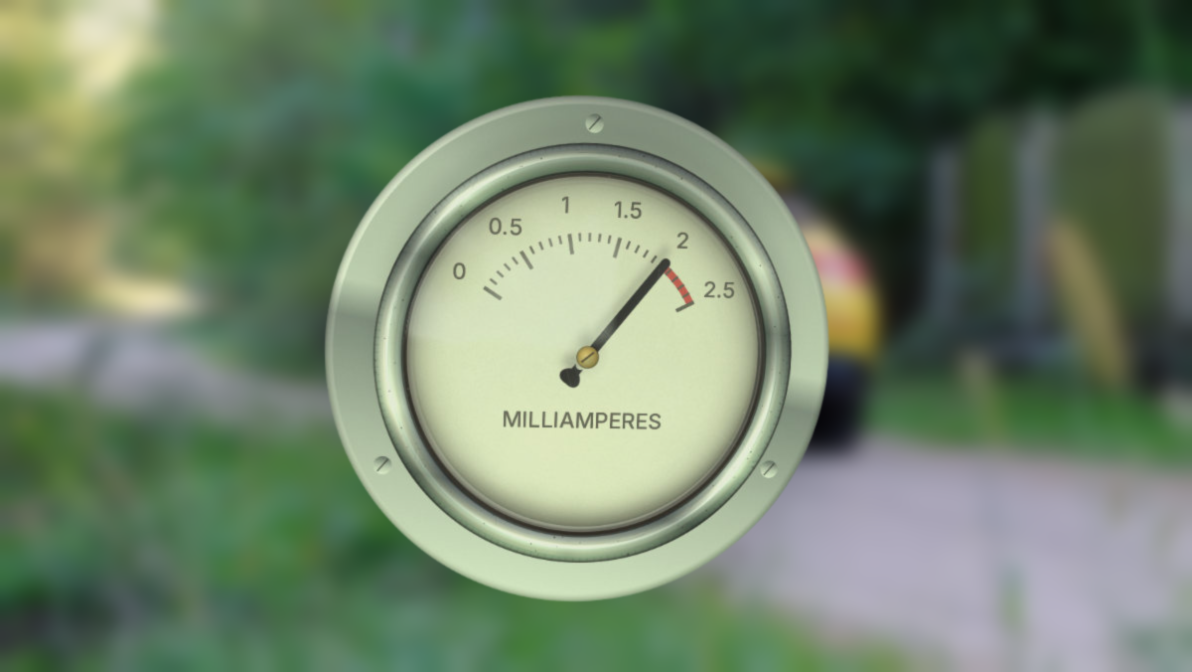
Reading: **2** mA
